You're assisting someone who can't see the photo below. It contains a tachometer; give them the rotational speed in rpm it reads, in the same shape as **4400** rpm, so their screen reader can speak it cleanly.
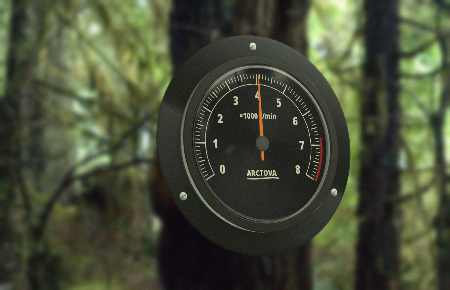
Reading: **4000** rpm
